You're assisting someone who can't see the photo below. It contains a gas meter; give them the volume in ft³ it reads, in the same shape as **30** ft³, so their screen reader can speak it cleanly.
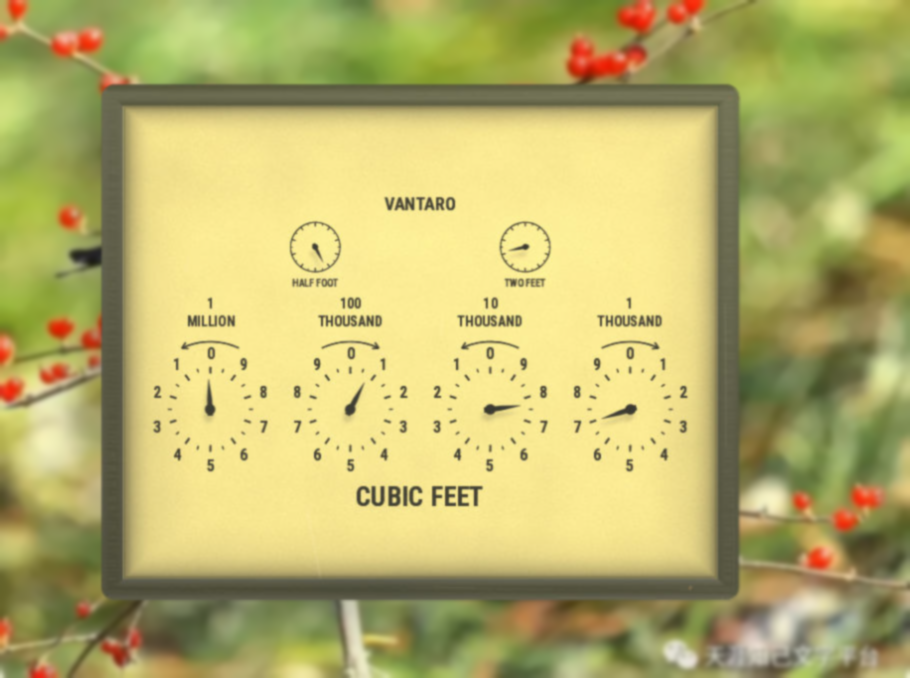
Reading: **7700** ft³
